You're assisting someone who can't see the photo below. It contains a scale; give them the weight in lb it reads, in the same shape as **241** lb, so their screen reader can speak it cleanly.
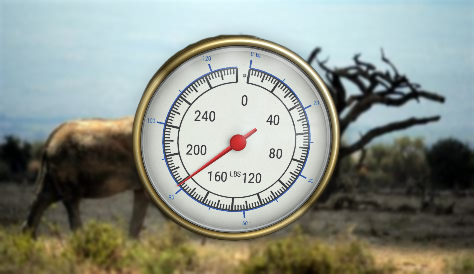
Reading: **180** lb
